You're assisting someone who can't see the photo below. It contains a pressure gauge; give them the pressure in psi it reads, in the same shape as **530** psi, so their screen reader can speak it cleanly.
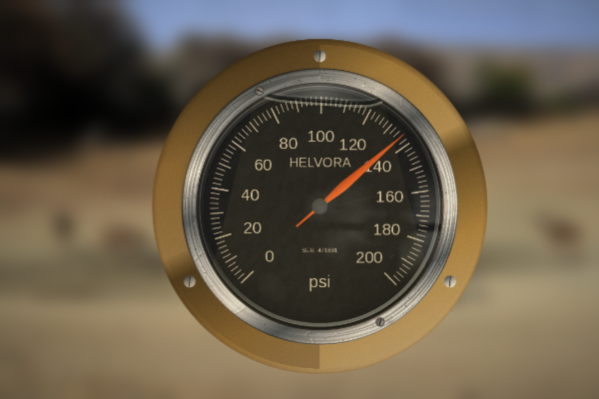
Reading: **136** psi
